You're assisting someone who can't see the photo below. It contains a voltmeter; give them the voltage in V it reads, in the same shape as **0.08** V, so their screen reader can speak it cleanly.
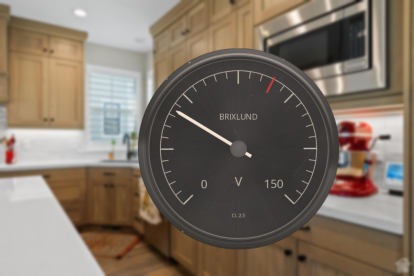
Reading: **42.5** V
